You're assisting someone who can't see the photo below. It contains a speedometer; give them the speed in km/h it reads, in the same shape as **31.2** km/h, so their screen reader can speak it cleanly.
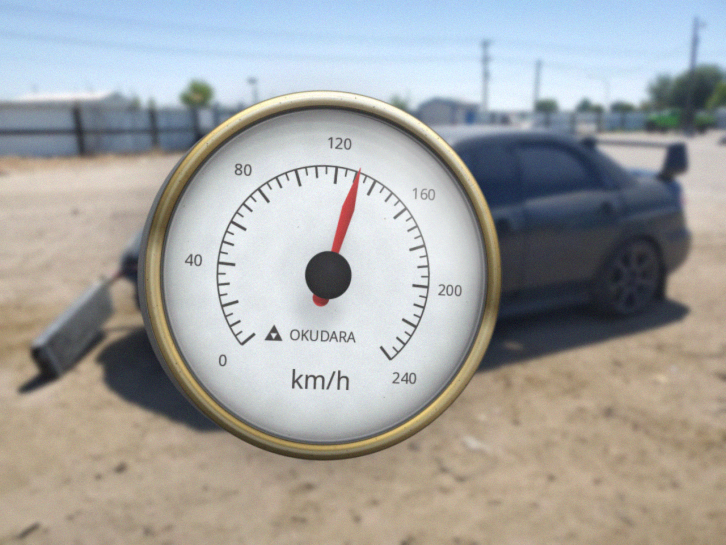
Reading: **130** km/h
